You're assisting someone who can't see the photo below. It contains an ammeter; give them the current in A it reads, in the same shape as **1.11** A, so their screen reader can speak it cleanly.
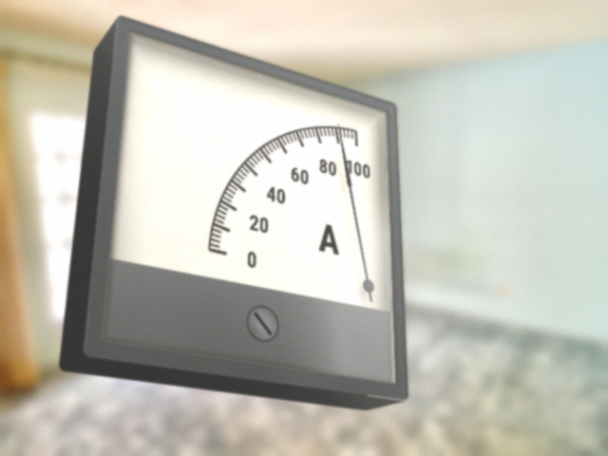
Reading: **90** A
